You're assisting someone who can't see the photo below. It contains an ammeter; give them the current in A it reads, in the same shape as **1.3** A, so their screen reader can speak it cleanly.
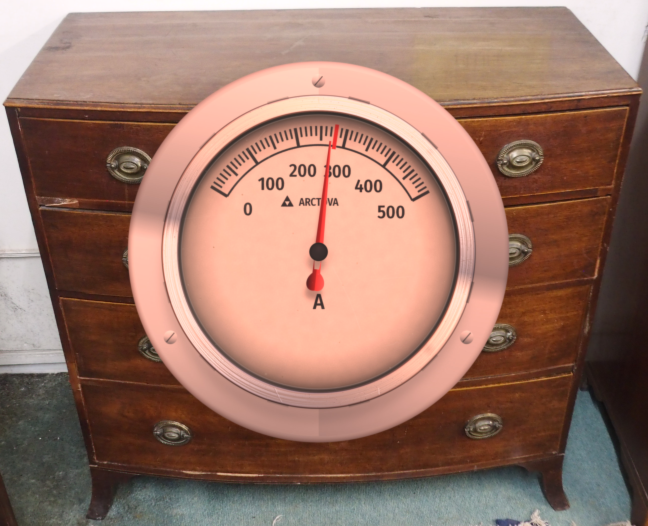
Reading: **270** A
